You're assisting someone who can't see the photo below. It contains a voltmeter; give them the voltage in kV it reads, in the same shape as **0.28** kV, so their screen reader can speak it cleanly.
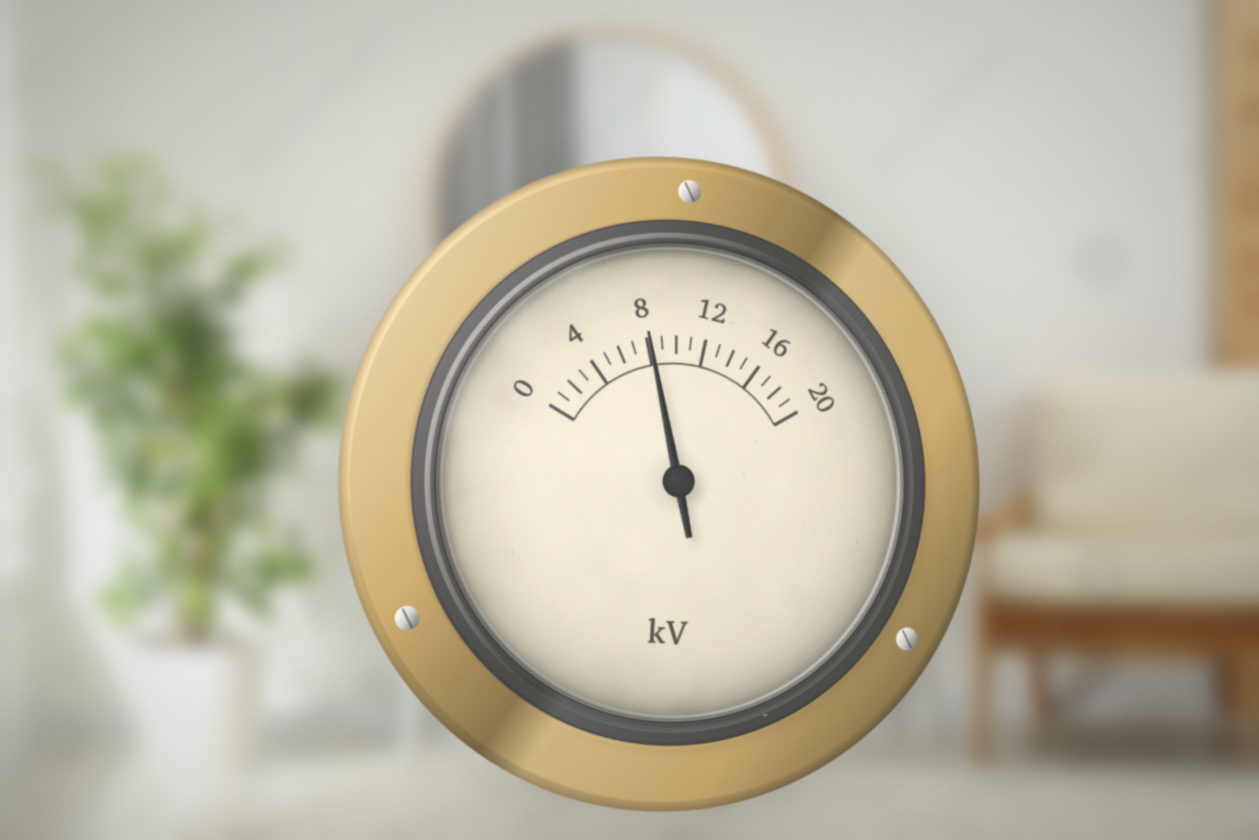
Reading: **8** kV
